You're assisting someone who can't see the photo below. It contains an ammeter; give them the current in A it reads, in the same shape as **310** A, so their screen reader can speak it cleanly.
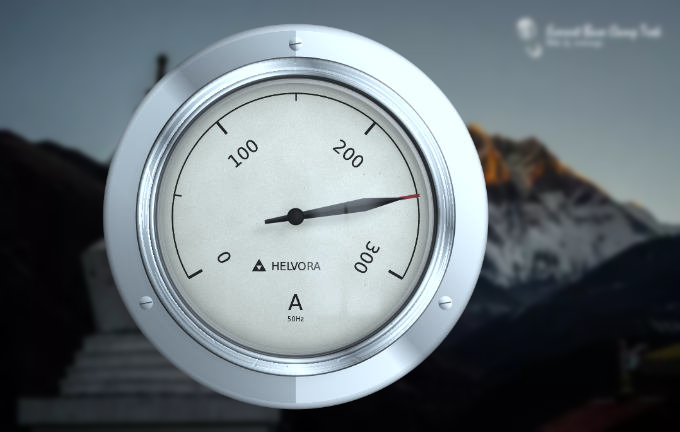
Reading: **250** A
